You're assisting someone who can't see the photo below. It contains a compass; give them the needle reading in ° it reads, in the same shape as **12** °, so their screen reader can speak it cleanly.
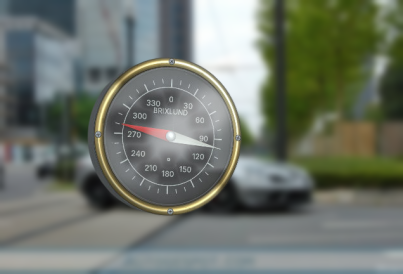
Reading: **280** °
